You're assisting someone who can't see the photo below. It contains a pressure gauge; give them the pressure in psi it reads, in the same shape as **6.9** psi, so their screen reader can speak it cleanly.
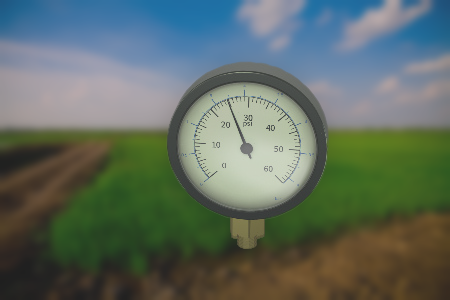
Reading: **25** psi
